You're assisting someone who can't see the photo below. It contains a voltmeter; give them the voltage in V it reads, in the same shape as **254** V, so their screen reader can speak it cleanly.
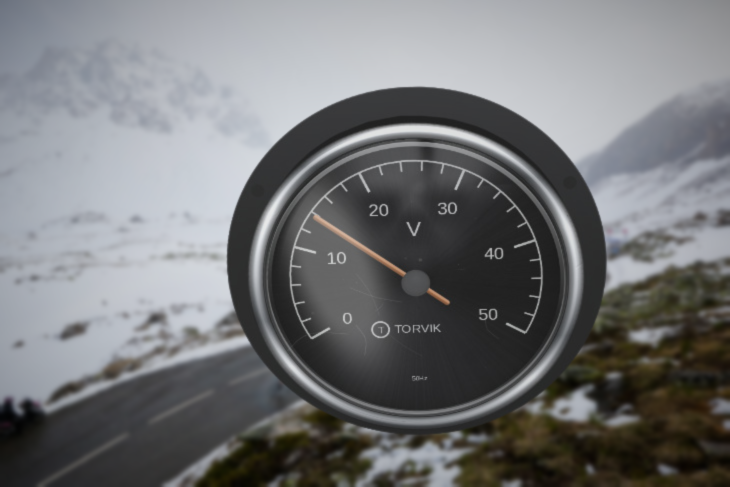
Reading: **14** V
